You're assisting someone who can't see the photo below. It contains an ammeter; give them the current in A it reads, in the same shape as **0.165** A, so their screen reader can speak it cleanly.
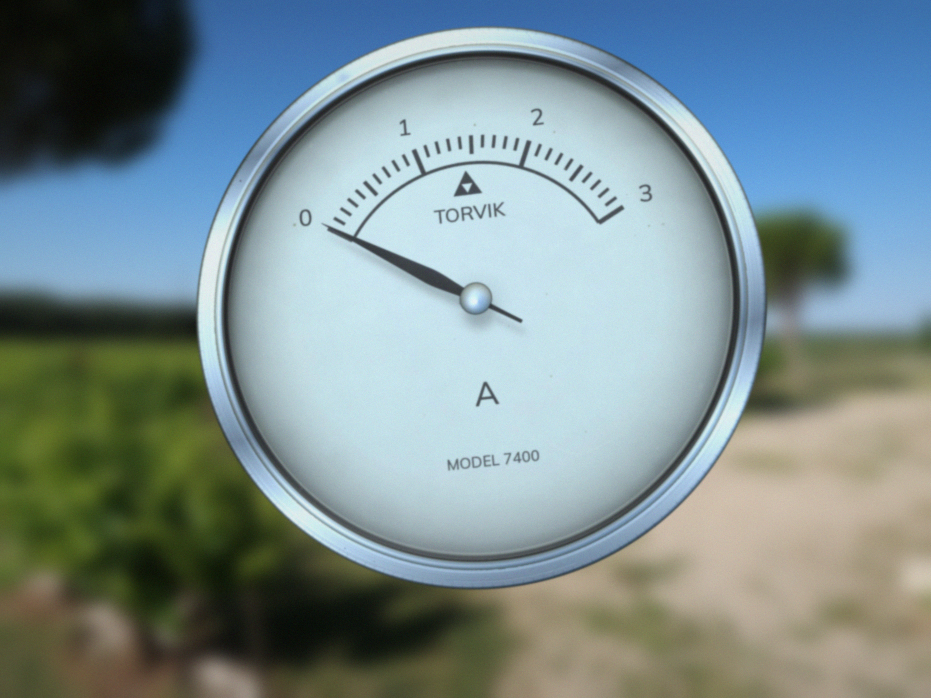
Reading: **0** A
